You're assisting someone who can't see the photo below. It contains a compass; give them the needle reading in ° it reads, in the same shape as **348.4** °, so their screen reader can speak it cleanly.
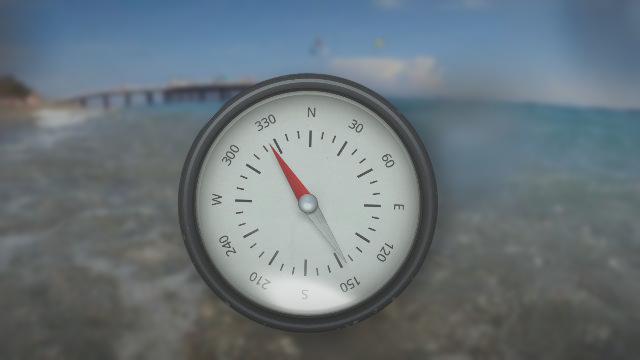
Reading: **325** °
